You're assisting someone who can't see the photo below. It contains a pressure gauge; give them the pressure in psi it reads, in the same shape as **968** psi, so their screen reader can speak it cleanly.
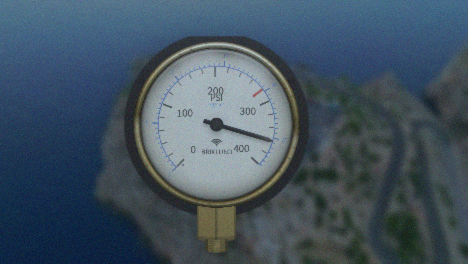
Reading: **360** psi
